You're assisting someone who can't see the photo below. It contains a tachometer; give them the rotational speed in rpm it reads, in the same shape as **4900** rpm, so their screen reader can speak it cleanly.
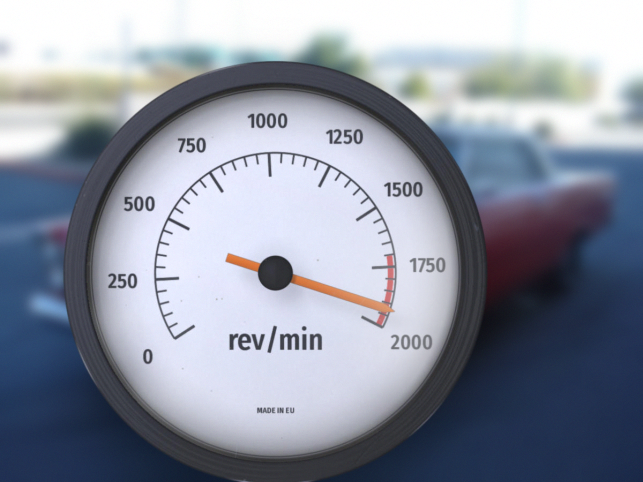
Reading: **1925** rpm
